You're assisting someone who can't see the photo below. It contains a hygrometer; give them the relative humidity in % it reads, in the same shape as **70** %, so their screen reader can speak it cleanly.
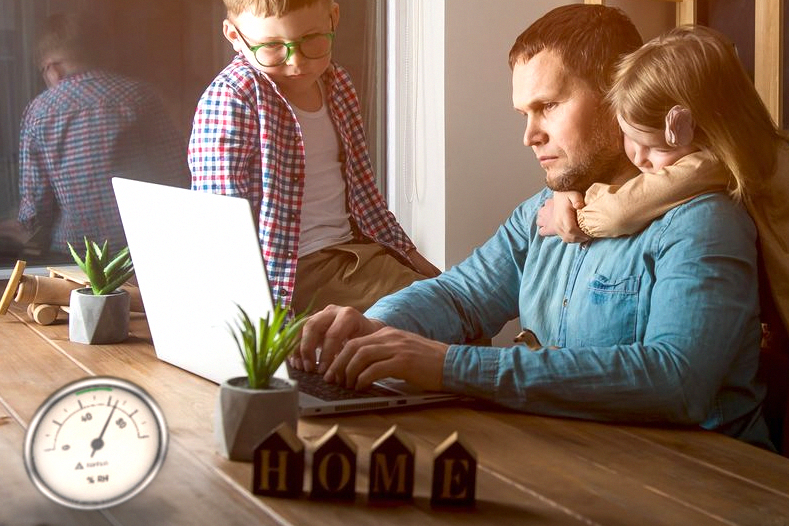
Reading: **65** %
